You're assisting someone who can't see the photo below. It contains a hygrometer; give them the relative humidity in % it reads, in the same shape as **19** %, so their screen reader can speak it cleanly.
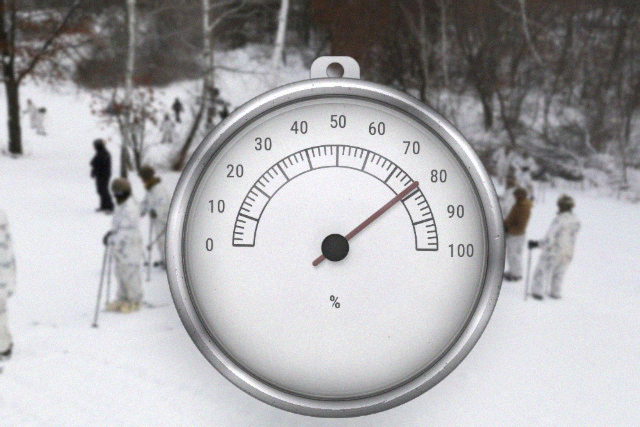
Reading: **78** %
